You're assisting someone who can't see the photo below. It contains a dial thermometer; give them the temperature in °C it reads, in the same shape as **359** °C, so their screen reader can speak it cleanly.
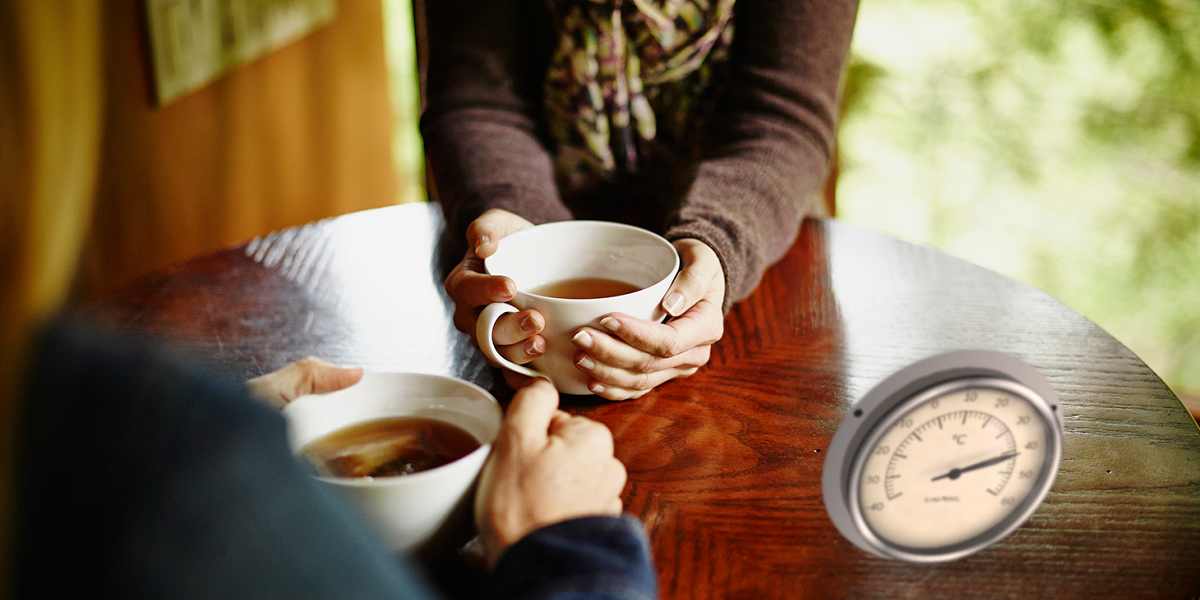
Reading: **40** °C
